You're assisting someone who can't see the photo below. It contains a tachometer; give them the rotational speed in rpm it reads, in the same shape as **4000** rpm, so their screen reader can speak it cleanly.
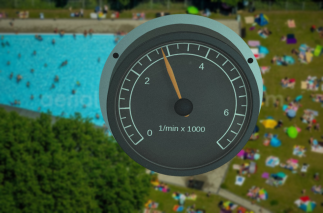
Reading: **2875** rpm
